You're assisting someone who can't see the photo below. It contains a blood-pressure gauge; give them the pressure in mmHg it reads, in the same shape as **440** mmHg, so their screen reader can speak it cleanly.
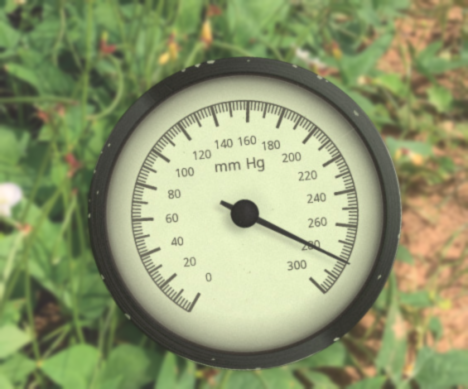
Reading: **280** mmHg
